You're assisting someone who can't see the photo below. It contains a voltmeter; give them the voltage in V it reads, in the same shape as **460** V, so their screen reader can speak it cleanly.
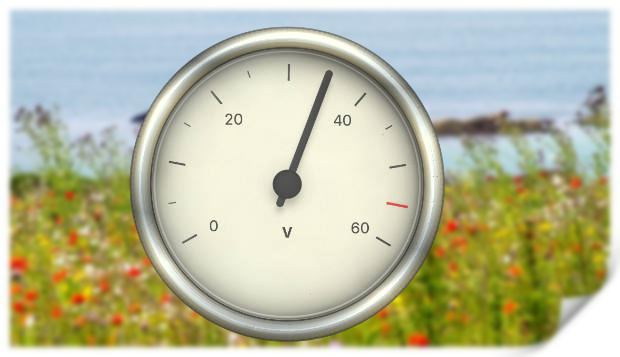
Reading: **35** V
